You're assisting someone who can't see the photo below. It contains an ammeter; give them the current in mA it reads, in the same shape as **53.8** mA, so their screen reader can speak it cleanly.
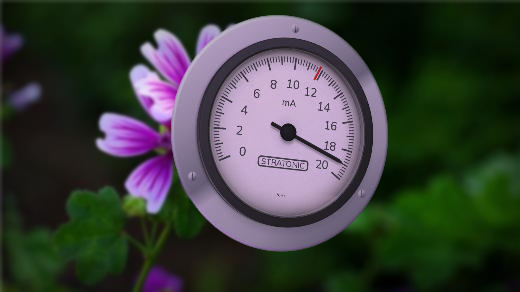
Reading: **19** mA
